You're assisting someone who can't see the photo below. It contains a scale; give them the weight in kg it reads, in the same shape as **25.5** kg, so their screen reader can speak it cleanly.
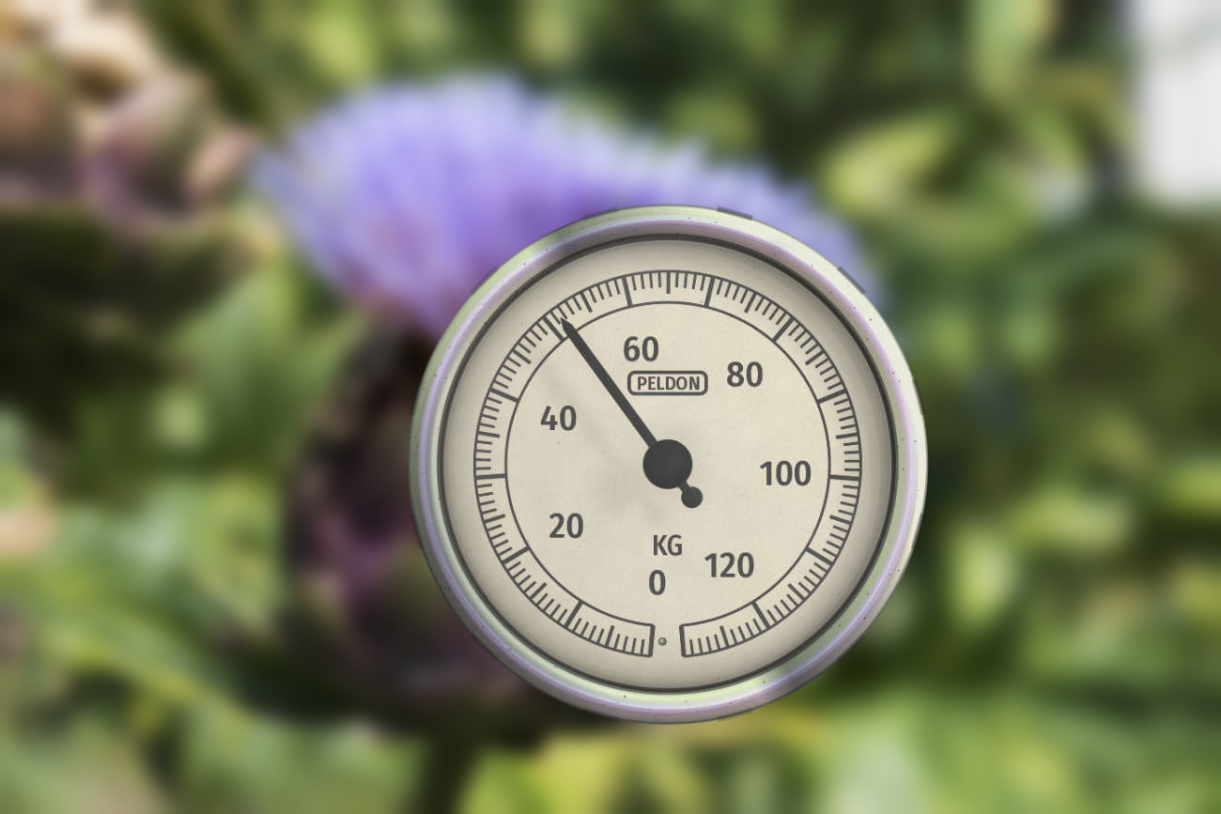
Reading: **51.5** kg
